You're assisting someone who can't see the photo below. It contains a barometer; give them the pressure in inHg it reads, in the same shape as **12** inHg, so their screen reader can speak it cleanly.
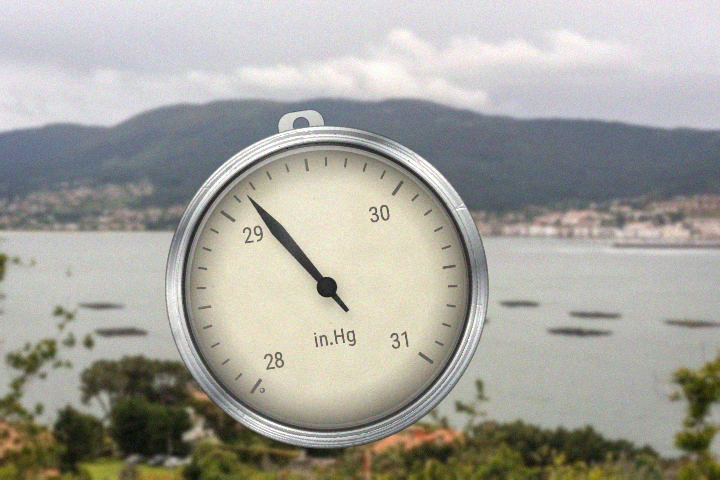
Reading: **29.15** inHg
